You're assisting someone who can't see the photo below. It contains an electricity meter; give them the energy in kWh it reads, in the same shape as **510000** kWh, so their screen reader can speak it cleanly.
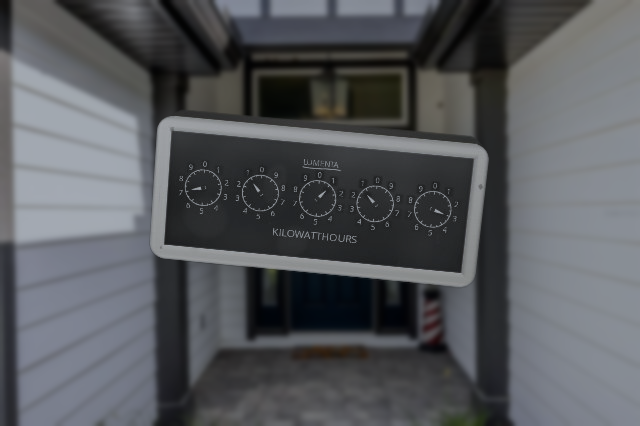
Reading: **71113** kWh
